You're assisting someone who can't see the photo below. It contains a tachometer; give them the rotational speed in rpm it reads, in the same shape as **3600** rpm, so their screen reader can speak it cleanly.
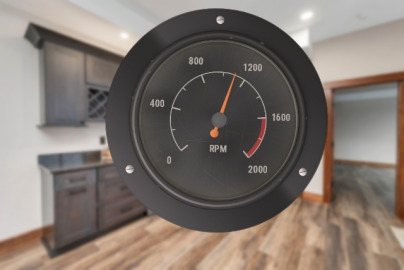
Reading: **1100** rpm
